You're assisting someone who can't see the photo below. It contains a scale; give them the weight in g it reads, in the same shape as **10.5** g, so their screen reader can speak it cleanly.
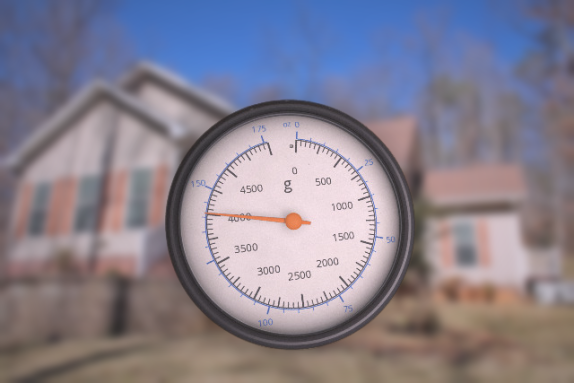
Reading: **4000** g
